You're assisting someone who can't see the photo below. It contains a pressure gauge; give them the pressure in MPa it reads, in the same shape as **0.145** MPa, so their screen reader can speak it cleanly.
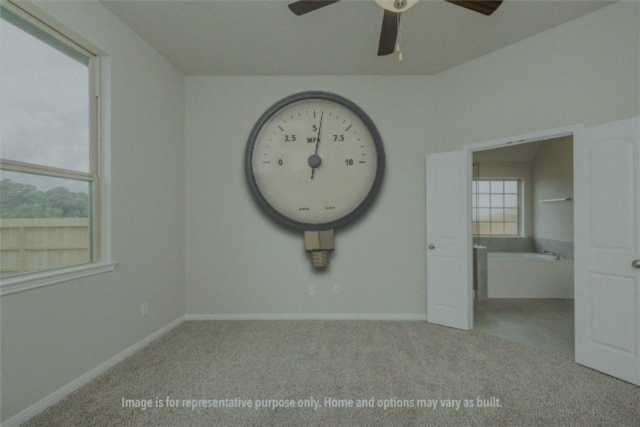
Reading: **5.5** MPa
